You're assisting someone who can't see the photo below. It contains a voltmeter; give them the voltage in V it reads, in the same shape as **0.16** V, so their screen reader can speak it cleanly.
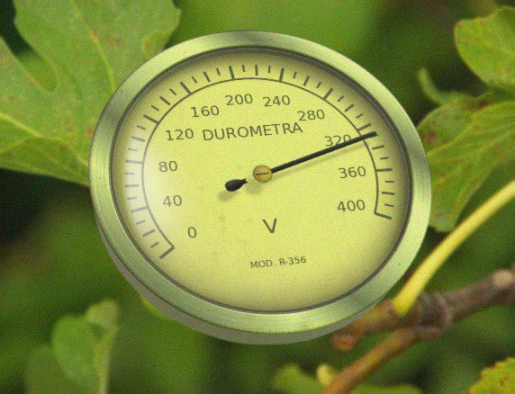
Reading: **330** V
